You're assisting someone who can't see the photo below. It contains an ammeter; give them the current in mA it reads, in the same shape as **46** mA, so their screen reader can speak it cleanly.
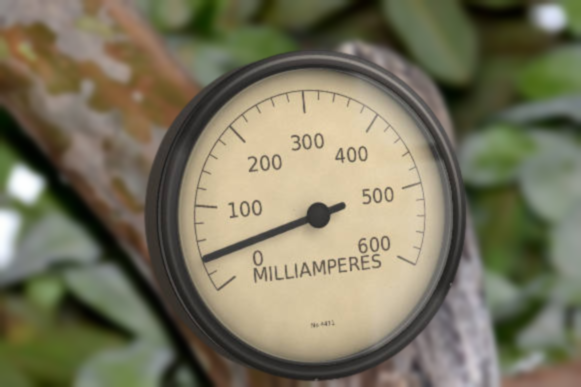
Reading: **40** mA
